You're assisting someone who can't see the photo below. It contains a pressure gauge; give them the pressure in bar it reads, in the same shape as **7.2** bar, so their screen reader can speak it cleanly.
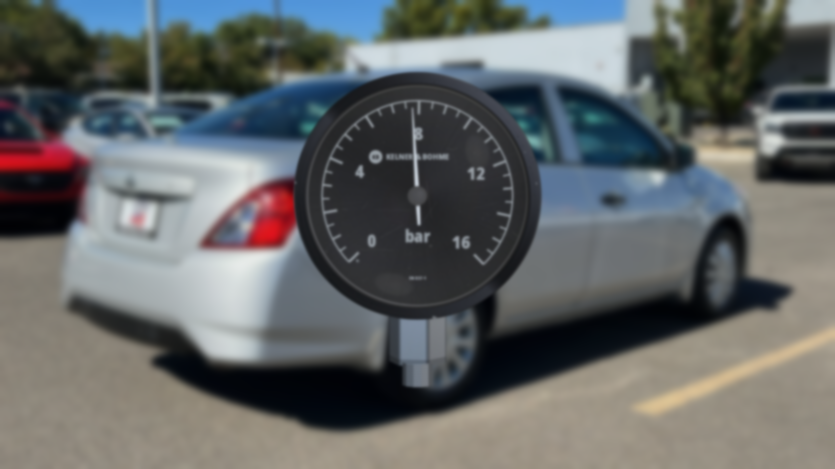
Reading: **7.75** bar
